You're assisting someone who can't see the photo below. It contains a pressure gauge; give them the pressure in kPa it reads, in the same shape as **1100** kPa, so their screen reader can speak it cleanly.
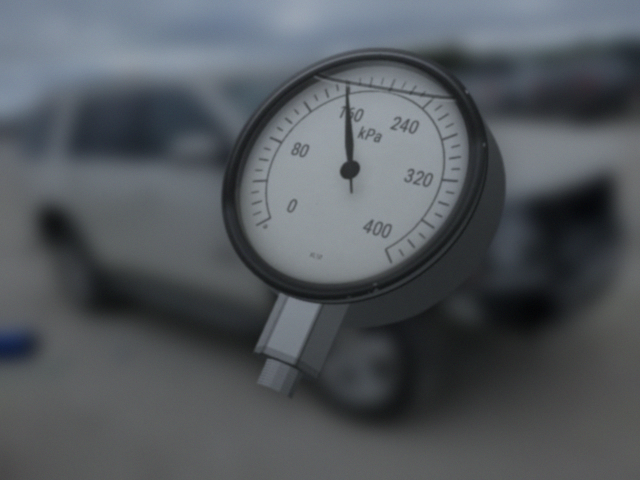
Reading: **160** kPa
